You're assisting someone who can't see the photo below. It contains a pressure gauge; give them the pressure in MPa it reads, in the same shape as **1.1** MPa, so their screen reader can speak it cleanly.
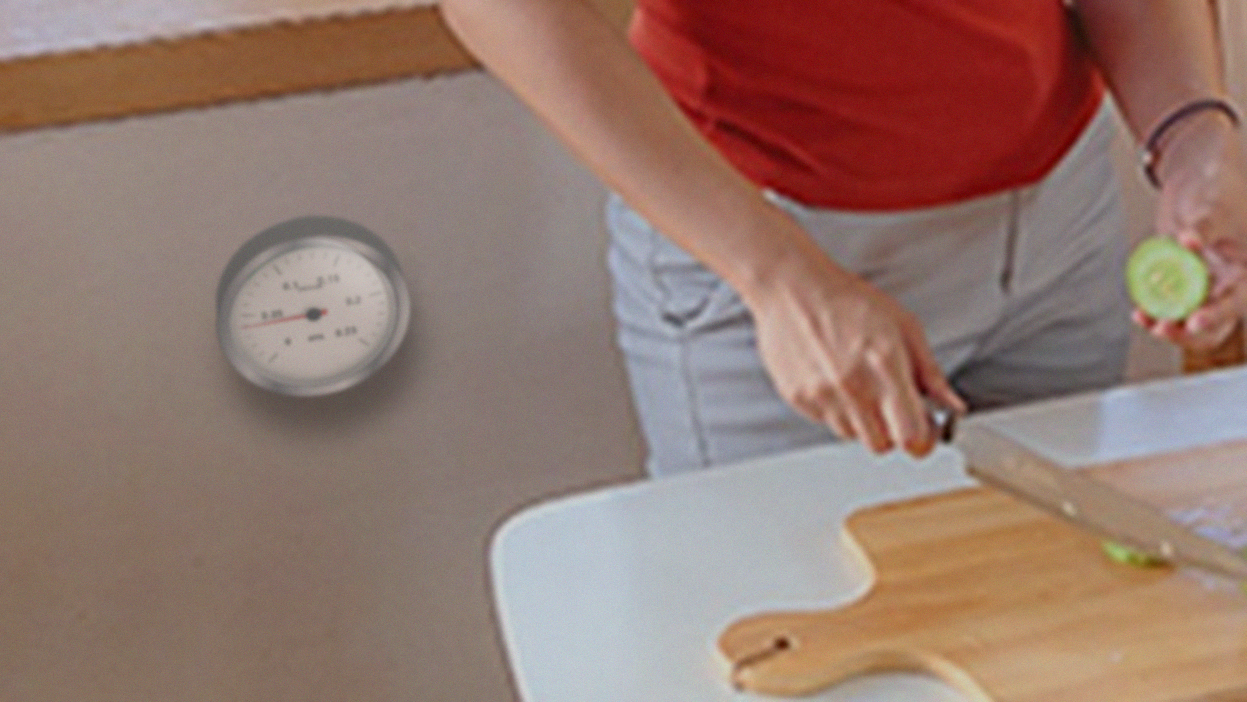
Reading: **0.04** MPa
